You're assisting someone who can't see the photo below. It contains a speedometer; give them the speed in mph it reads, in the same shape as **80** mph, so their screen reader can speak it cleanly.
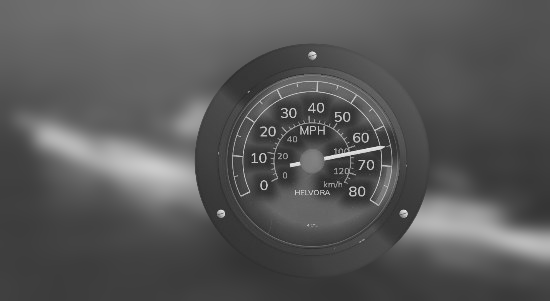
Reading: **65** mph
